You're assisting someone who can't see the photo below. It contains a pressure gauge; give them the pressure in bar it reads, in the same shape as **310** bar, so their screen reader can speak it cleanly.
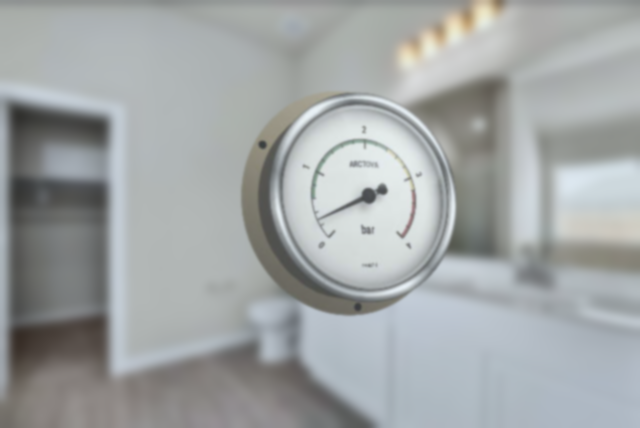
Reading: **0.3** bar
